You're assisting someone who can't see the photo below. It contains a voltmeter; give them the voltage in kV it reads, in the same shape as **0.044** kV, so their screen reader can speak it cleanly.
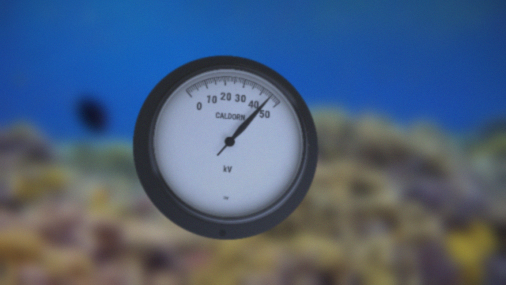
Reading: **45** kV
